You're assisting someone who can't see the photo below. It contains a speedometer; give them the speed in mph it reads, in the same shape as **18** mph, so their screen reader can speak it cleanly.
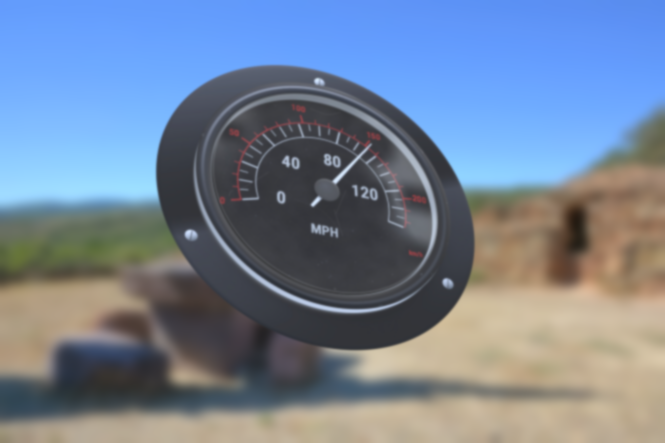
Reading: **95** mph
